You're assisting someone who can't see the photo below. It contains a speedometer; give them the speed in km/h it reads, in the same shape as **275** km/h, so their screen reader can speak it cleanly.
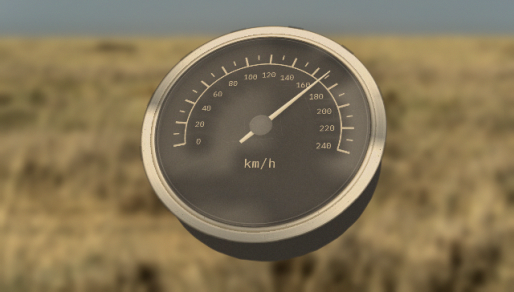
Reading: **170** km/h
